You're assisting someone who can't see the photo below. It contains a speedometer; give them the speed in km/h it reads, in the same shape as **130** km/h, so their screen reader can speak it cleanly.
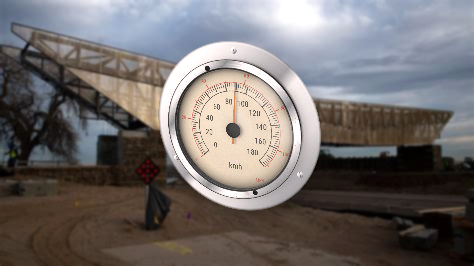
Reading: **90** km/h
